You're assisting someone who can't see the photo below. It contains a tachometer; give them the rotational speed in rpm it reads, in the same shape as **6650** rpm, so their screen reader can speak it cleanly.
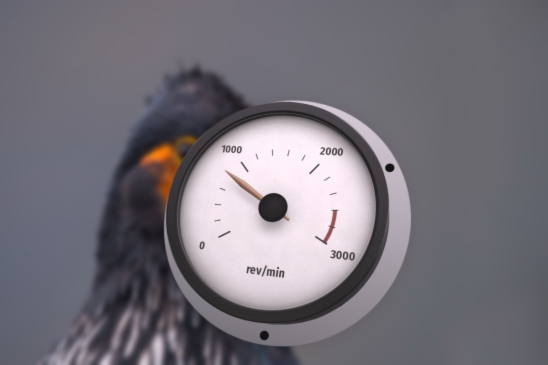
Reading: **800** rpm
